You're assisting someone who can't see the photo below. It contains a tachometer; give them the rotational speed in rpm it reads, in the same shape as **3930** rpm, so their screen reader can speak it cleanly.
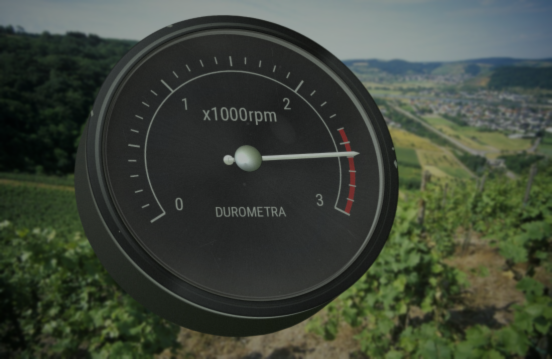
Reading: **2600** rpm
